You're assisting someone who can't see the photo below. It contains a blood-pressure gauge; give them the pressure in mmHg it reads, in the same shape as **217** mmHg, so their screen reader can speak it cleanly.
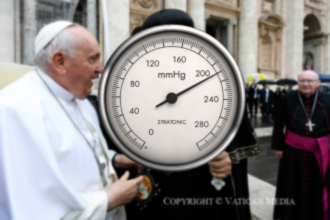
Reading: **210** mmHg
